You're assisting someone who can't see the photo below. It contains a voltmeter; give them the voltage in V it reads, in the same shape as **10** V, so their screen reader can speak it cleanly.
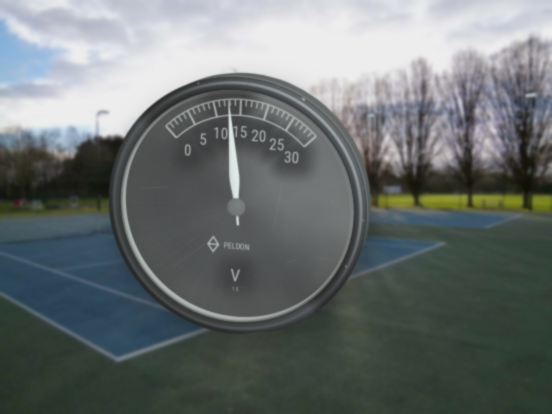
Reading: **13** V
